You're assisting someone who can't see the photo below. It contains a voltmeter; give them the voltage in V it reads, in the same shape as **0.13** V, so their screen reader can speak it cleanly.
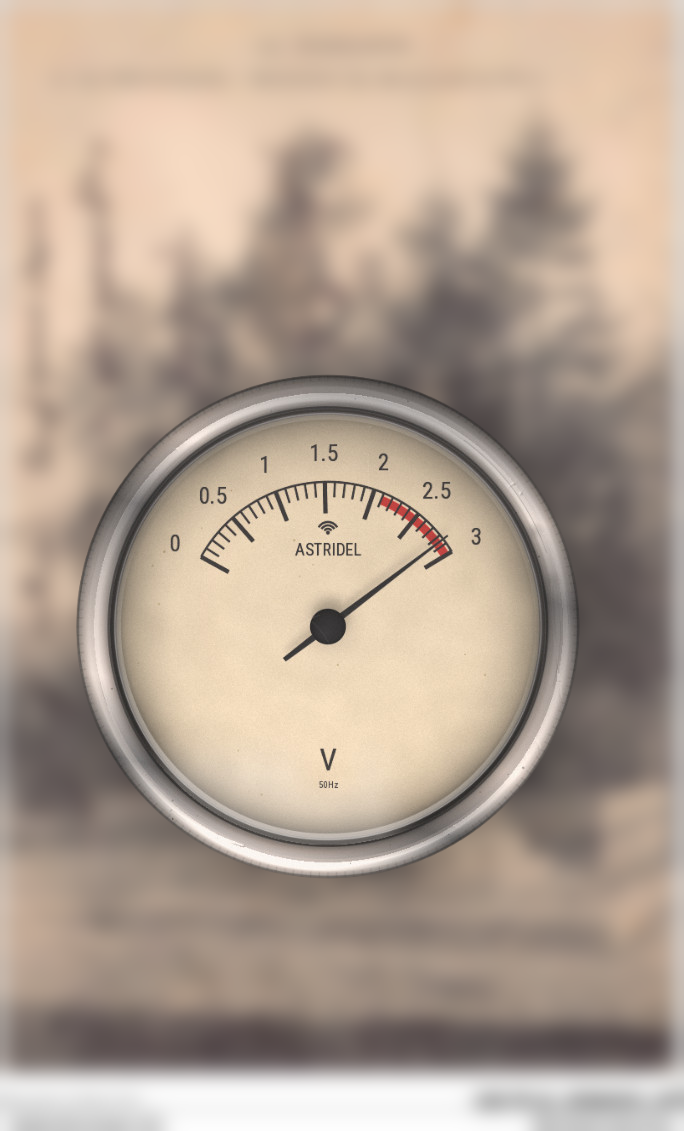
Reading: **2.85** V
